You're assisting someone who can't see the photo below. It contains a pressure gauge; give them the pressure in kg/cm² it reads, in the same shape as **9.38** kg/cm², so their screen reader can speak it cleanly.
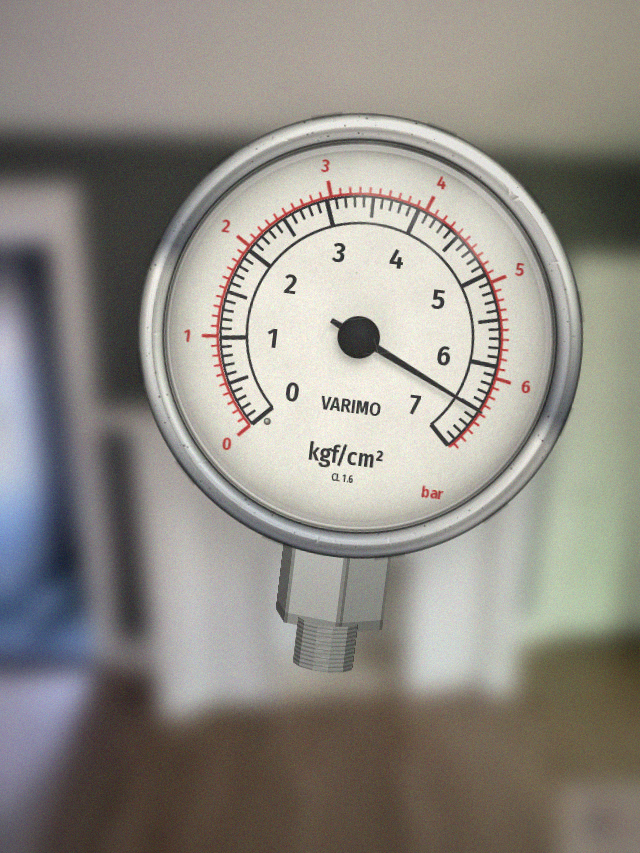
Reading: **6.5** kg/cm²
